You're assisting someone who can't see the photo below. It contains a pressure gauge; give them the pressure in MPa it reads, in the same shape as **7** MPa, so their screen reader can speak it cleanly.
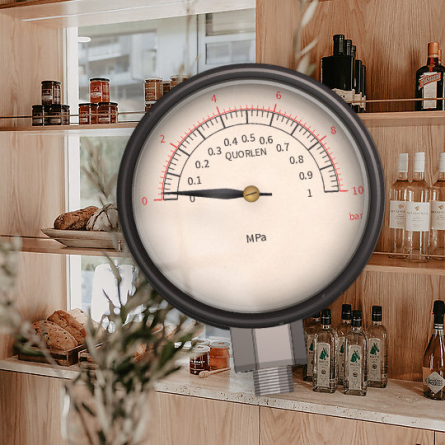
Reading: **0.02** MPa
